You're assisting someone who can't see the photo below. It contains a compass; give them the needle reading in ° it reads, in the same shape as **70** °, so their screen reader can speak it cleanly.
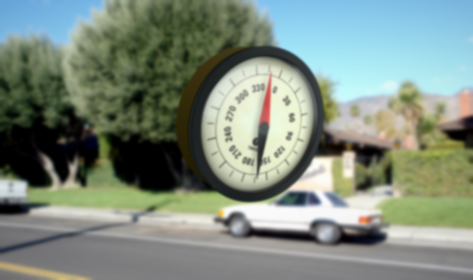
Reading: **345** °
